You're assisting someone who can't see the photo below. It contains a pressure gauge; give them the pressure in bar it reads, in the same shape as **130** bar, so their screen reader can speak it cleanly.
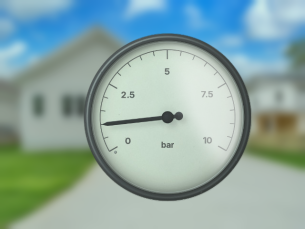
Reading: **1** bar
